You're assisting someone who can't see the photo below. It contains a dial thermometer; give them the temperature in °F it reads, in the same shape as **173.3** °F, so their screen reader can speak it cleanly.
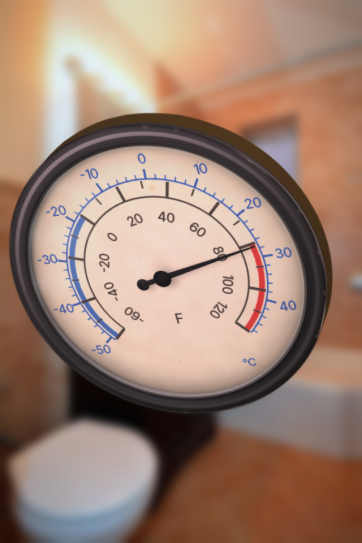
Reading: **80** °F
